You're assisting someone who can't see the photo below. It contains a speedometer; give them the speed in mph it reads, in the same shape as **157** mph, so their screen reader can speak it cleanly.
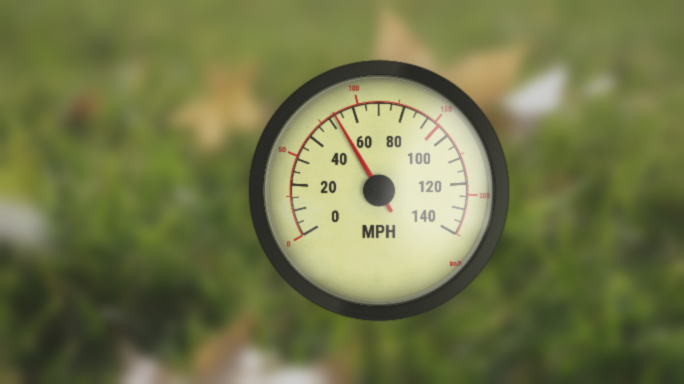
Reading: **52.5** mph
